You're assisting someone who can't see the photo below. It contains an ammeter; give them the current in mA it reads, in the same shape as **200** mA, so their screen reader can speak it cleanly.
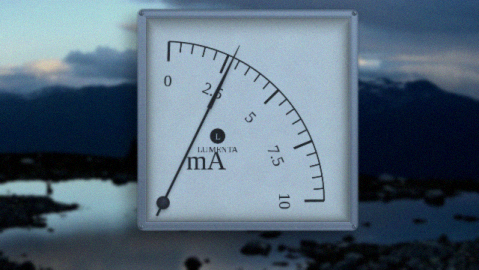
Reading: **2.75** mA
